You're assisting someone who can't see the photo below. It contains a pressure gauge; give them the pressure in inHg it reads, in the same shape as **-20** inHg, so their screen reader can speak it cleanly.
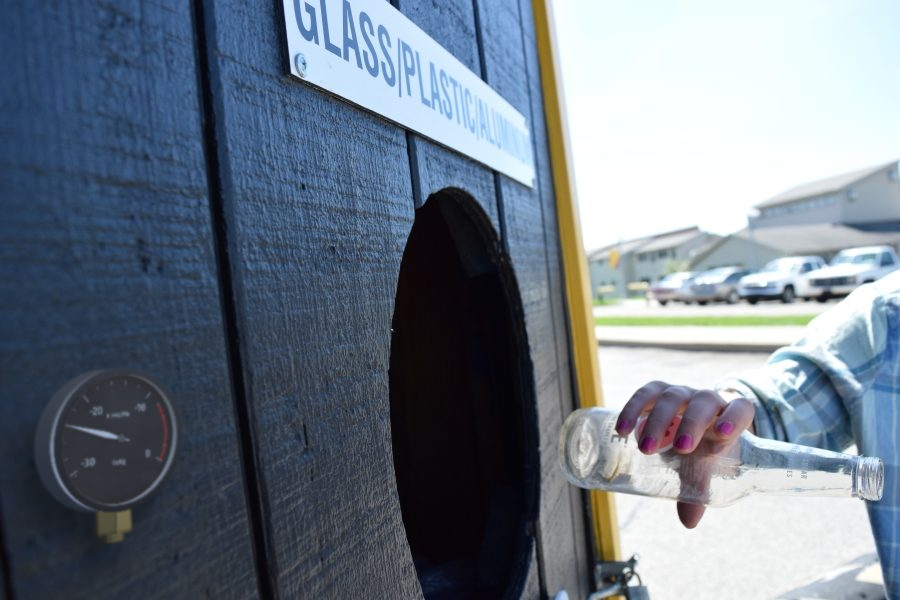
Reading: **-24** inHg
